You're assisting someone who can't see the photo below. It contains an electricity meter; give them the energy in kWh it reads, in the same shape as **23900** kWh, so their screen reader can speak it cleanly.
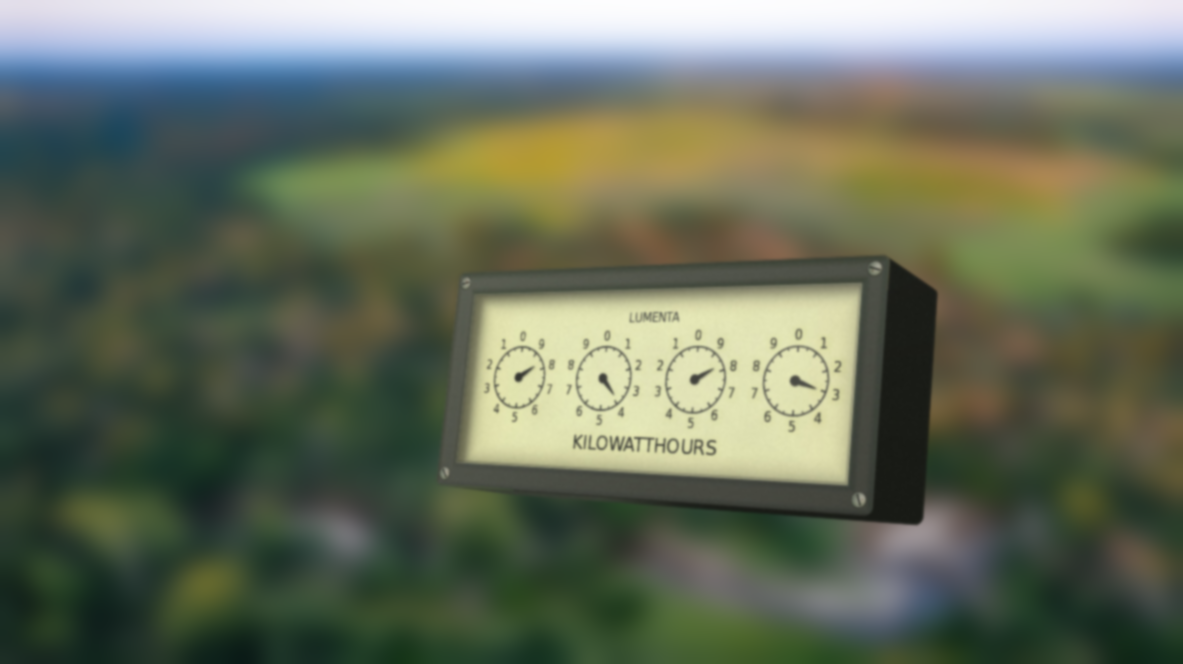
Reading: **8383** kWh
